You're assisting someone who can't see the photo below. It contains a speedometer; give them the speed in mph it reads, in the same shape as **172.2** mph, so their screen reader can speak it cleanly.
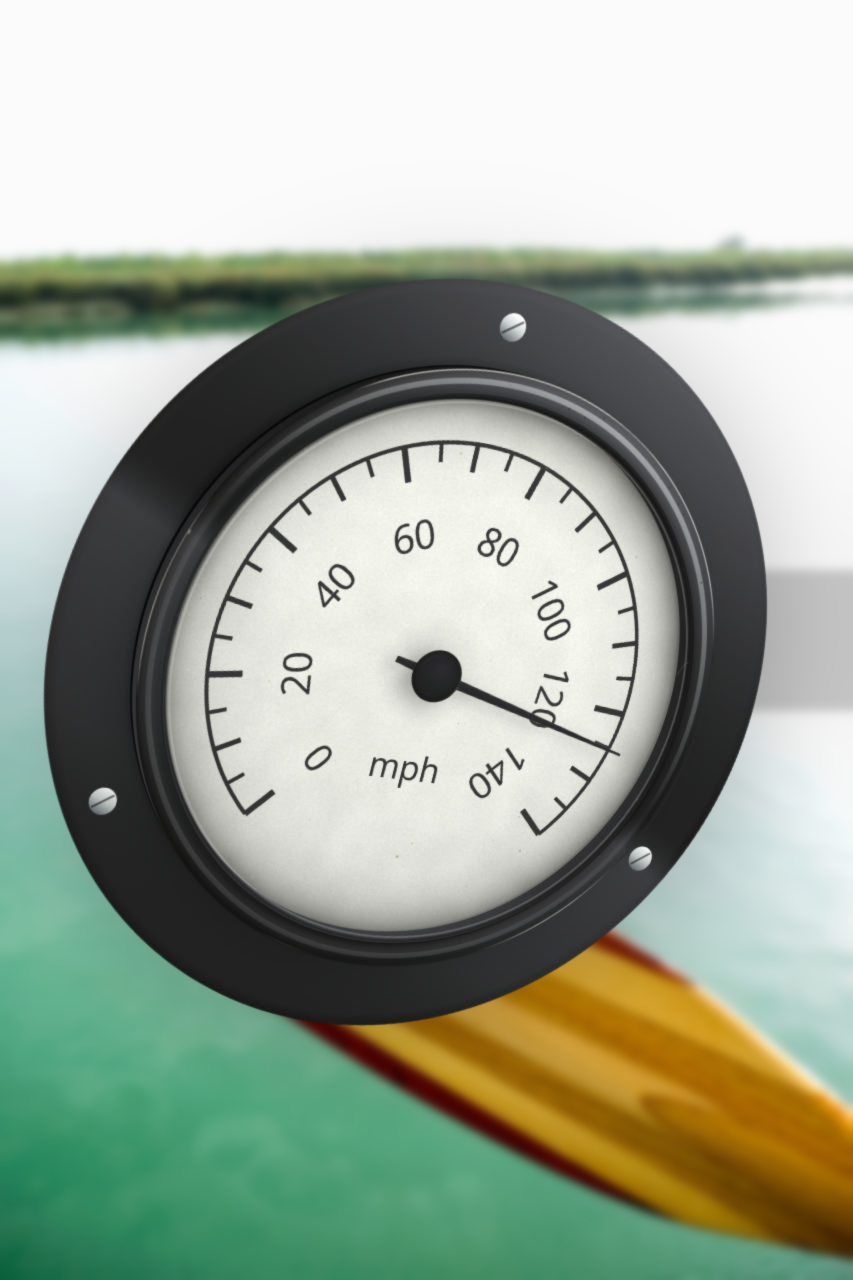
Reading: **125** mph
